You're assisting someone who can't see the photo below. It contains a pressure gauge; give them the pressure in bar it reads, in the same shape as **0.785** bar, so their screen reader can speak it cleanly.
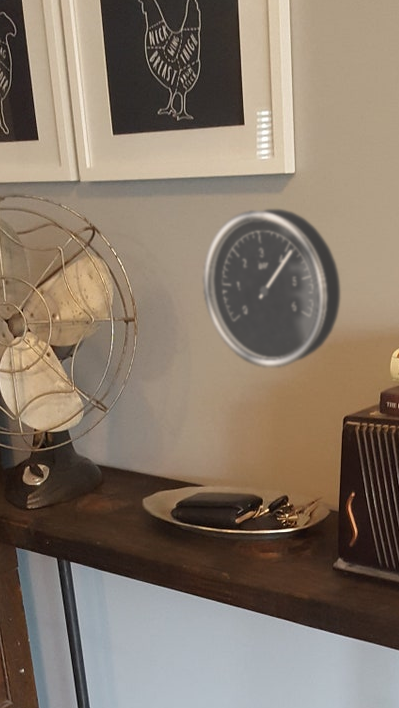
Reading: **4.2** bar
